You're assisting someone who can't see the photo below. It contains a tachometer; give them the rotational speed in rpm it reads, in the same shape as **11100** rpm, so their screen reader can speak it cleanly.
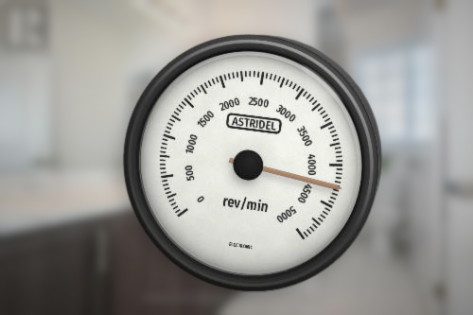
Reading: **4250** rpm
